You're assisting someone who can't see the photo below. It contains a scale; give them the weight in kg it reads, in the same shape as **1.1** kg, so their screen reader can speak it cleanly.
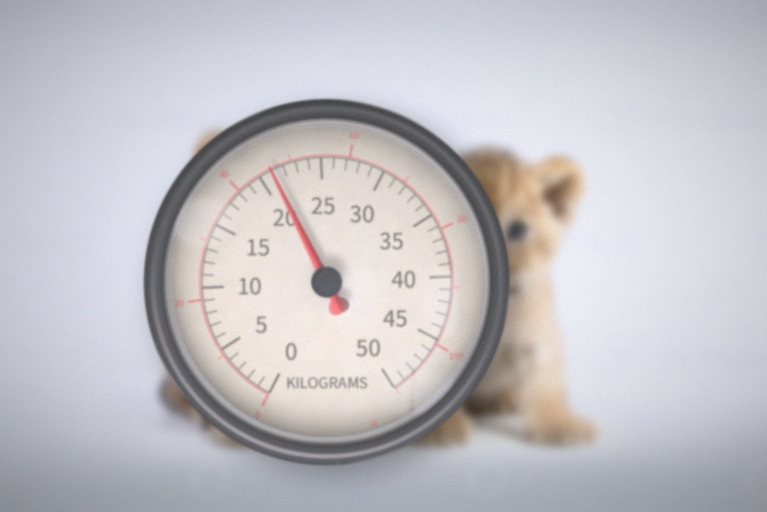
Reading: **21** kg
